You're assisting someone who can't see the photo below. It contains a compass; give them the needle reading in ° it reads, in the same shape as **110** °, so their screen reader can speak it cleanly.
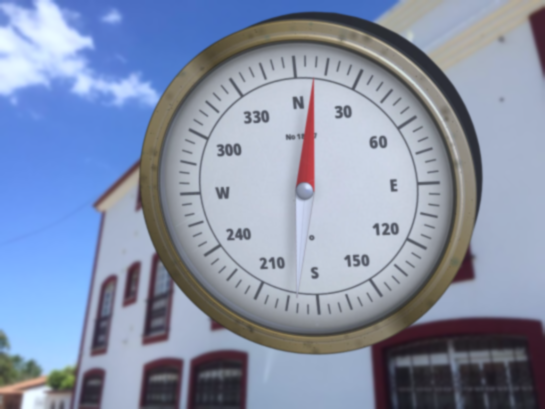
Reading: **10** °
